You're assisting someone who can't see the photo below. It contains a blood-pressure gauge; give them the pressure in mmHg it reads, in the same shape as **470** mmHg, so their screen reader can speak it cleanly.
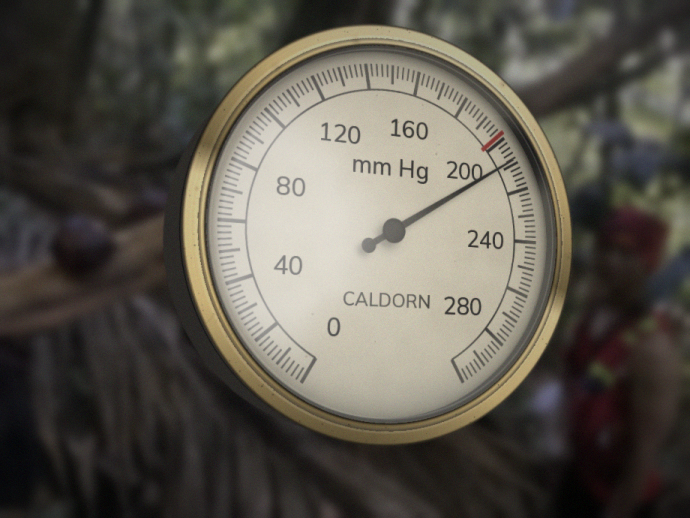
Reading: **208** mmHg
